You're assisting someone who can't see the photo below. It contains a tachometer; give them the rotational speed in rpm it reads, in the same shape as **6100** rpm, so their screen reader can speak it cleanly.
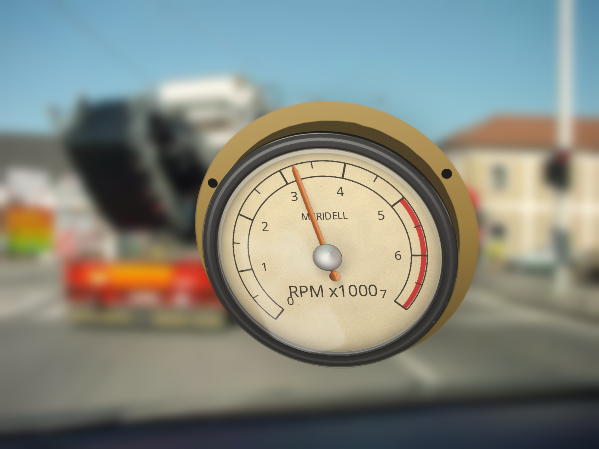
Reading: **3250** rpm
